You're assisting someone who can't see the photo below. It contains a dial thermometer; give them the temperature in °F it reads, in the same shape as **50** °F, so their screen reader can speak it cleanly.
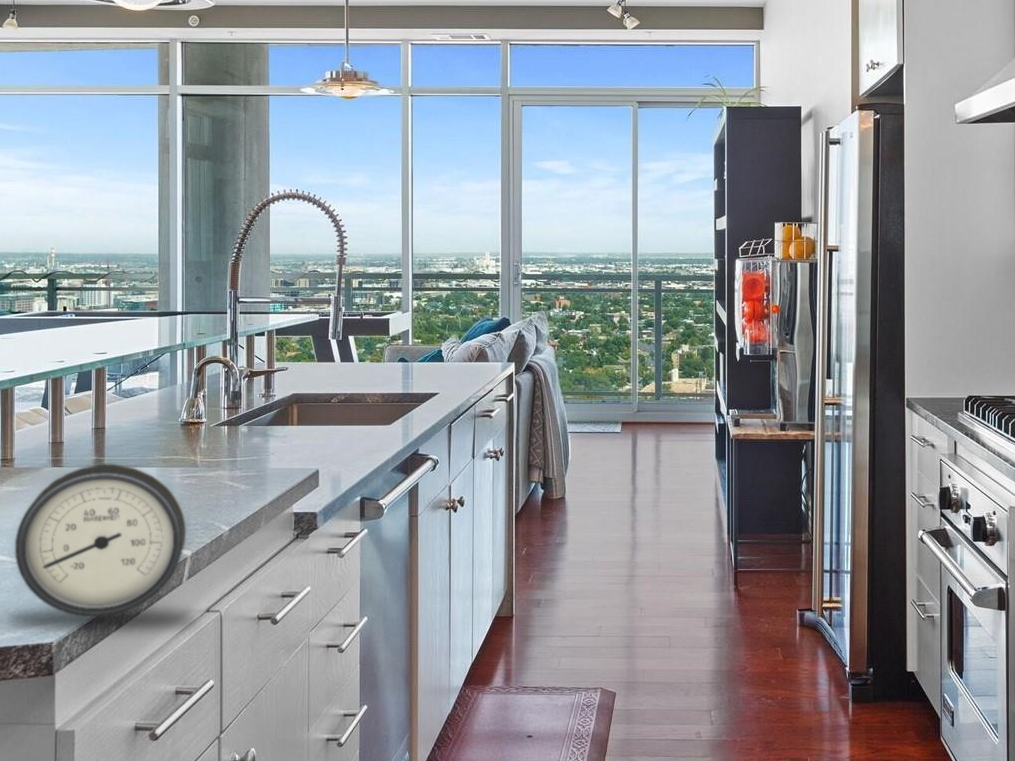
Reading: **-8** °F
